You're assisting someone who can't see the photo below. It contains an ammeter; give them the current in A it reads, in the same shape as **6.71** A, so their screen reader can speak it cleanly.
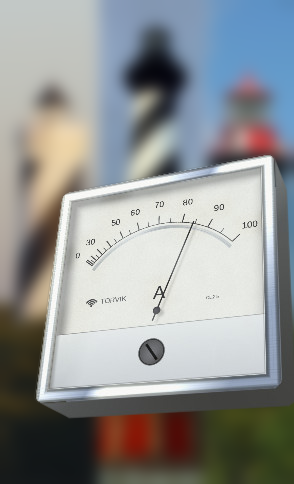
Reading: **85** A
